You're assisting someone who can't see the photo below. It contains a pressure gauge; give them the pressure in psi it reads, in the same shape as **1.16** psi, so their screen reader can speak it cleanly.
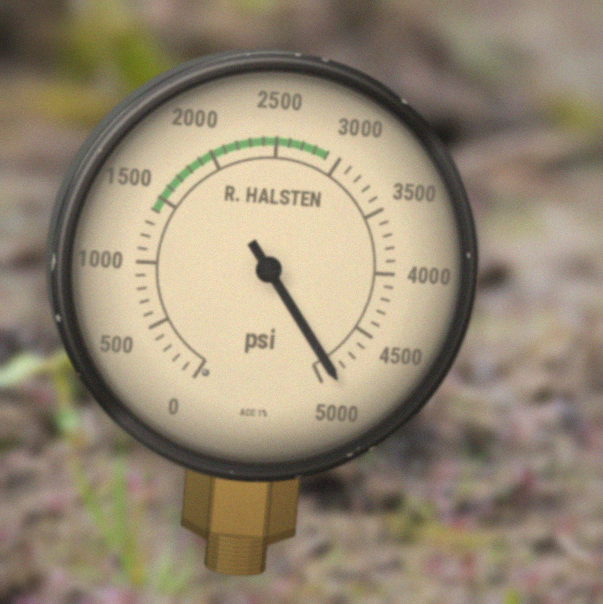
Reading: **4900** psi
